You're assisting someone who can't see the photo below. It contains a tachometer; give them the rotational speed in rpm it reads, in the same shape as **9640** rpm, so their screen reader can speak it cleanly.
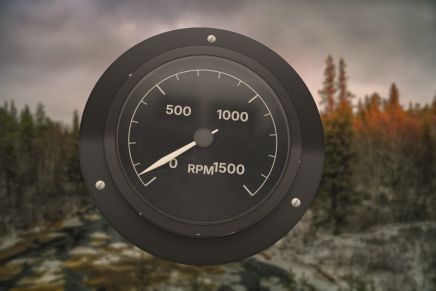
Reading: **50** rpm
